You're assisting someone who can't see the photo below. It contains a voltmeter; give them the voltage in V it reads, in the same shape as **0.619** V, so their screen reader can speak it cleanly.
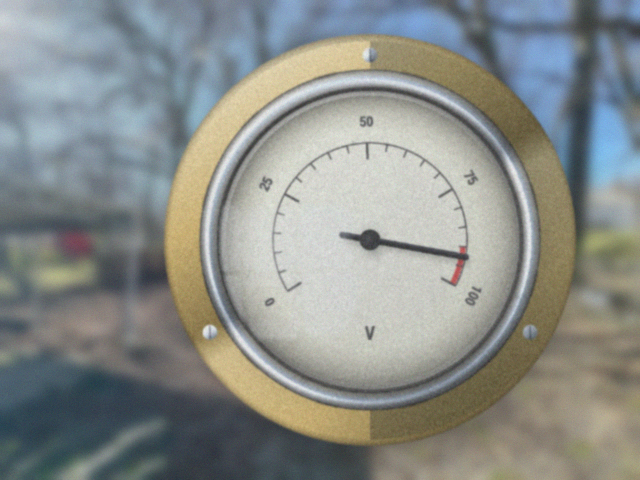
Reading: **92.5** V
